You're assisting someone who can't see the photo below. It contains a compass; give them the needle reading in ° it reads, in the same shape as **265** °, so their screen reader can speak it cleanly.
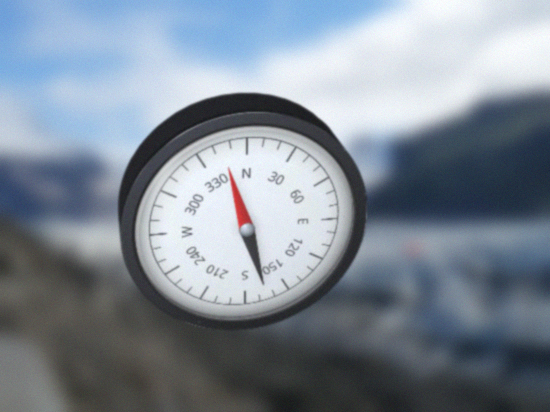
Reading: **345** °
